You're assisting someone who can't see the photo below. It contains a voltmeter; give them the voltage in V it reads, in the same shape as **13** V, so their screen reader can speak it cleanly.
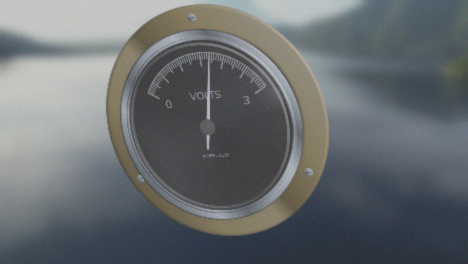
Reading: **1.75** V
